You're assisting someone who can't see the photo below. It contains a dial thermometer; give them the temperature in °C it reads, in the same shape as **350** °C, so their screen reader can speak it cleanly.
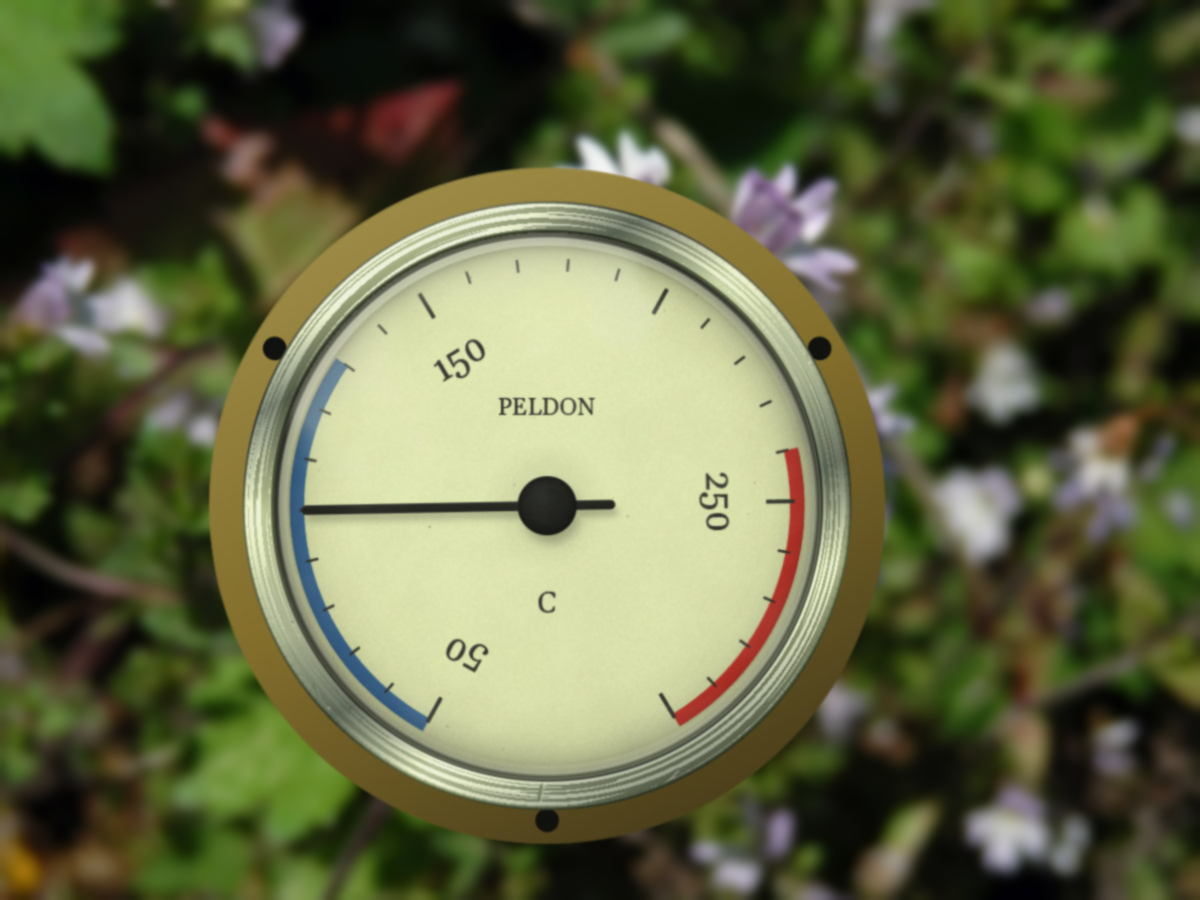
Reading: **100** °C
